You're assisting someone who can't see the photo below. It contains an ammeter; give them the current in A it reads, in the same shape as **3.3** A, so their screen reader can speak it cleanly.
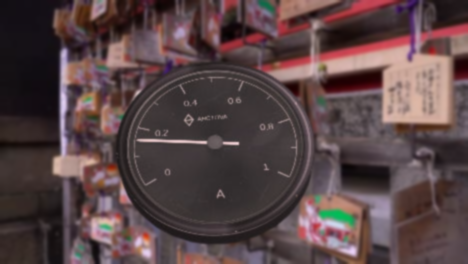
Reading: **0.15** A
